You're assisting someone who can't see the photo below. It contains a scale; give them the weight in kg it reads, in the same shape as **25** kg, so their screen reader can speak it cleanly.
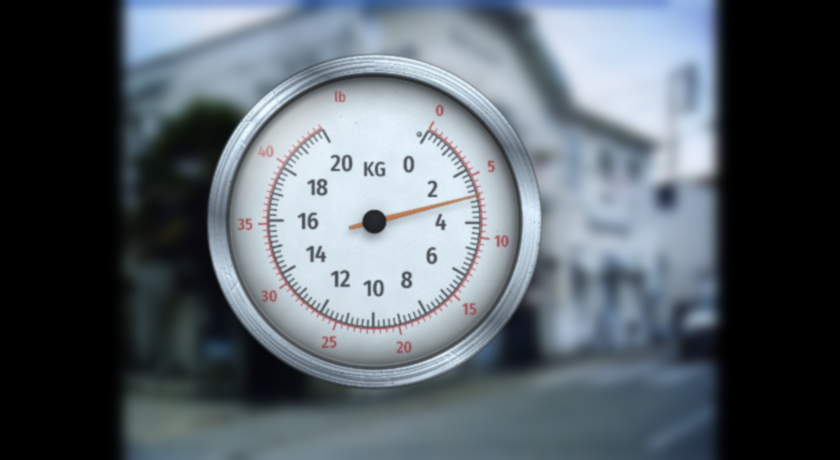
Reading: **3** kg
